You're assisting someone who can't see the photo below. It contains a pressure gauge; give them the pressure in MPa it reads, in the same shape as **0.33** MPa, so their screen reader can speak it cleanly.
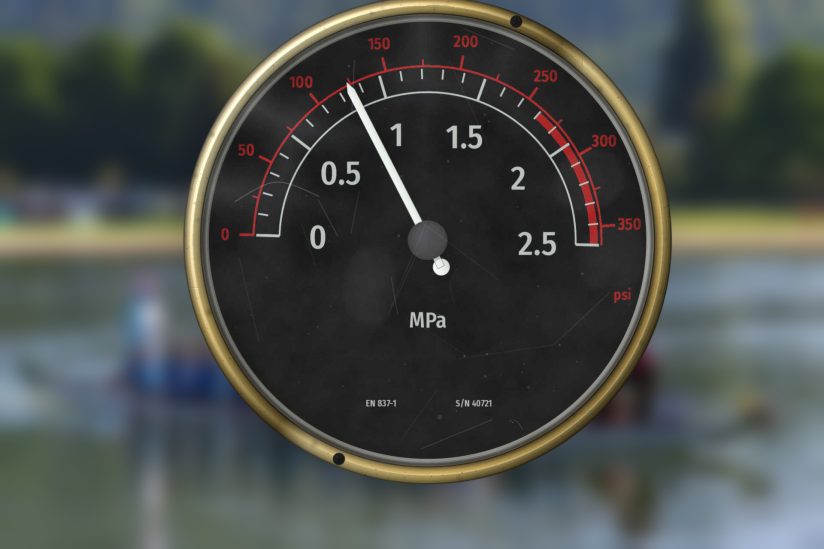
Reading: **0.85** MPa
